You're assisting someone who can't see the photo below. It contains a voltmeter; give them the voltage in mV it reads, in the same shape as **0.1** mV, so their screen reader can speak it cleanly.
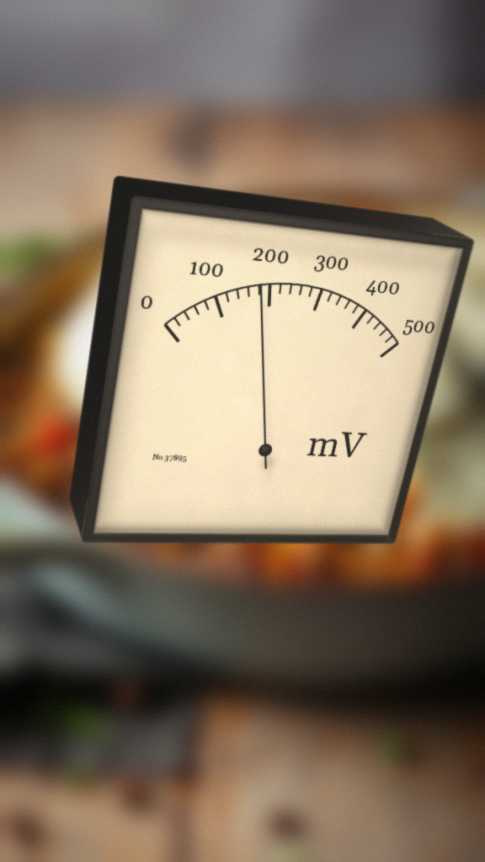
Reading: **180** mV
